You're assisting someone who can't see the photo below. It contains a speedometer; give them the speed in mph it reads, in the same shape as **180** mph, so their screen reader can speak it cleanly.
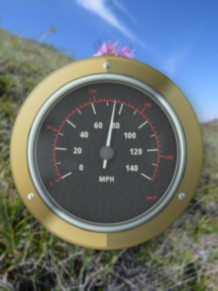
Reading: **75** mph
